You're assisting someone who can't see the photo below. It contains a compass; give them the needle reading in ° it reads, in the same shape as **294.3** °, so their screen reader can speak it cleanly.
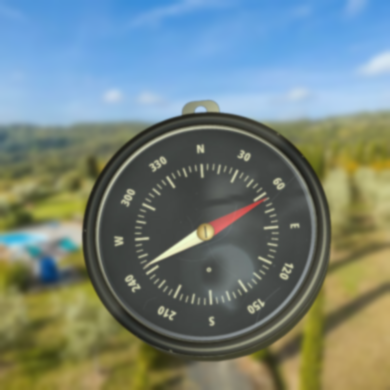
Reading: **65** °
